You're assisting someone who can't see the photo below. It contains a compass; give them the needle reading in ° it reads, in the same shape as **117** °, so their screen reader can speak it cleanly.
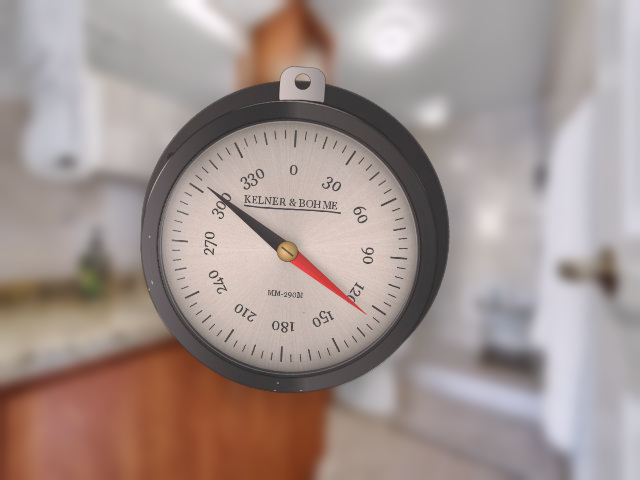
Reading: **125** °
